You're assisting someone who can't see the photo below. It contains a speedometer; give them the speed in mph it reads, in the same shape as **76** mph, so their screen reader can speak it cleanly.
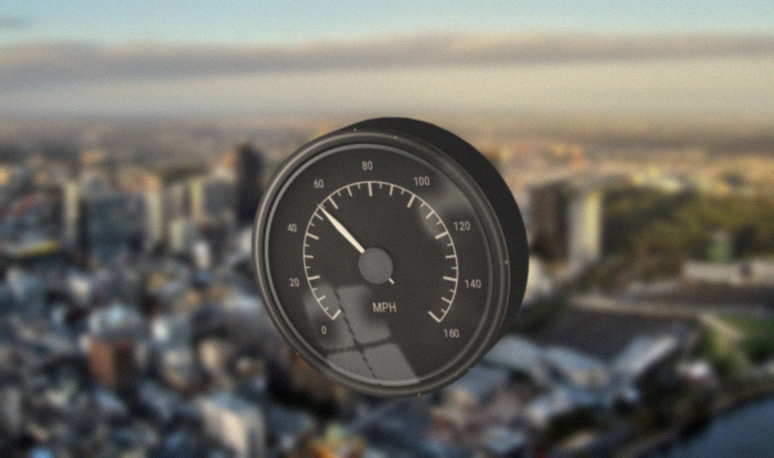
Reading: **55** mph
